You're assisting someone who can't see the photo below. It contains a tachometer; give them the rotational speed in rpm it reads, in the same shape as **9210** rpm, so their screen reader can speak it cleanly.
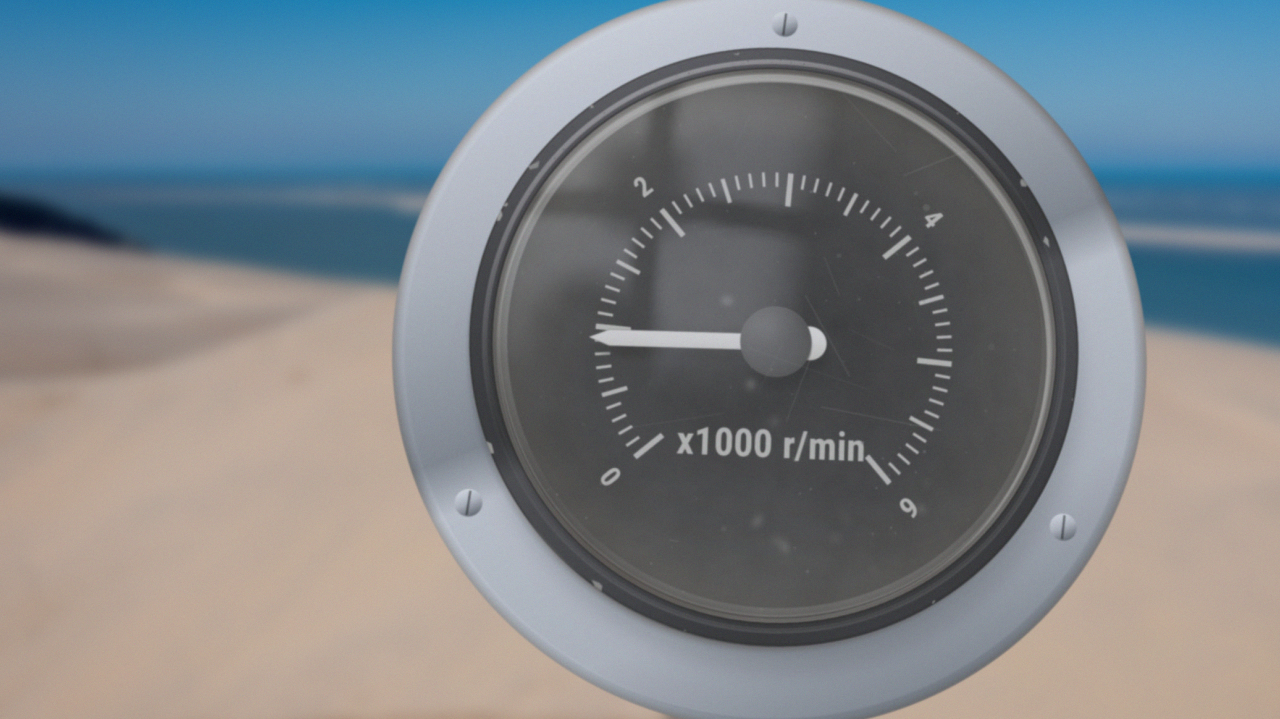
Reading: **900** rpm
